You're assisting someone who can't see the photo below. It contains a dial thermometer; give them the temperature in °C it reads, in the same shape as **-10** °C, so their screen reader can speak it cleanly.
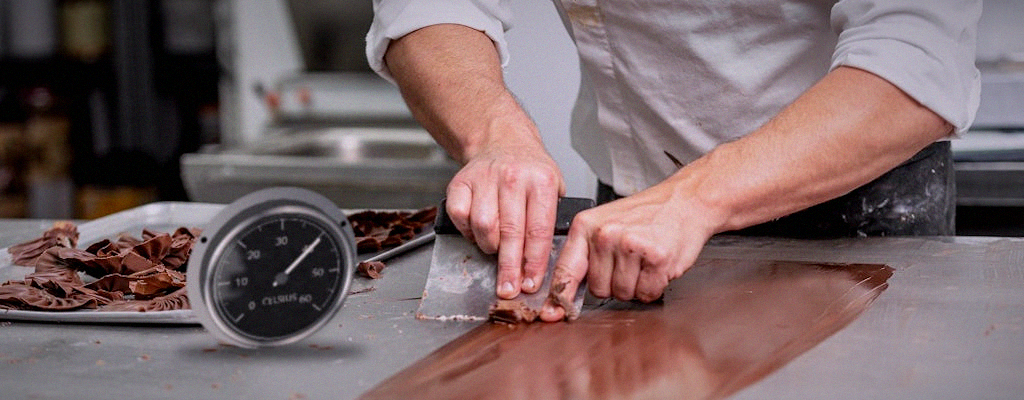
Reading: **40** °C
